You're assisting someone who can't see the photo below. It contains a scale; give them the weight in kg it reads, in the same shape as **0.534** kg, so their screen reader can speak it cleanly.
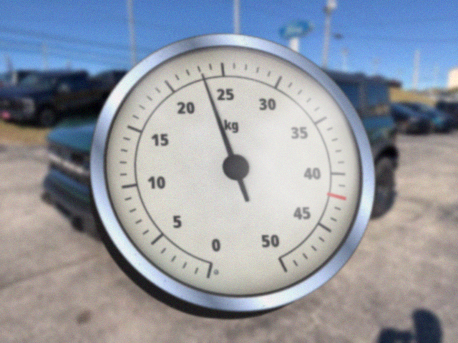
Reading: **23** kg
